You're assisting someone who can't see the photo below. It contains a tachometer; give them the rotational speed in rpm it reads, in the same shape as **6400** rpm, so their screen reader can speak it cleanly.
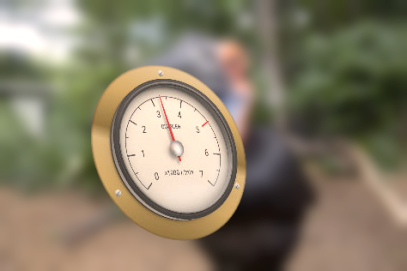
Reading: **3250** rpm
